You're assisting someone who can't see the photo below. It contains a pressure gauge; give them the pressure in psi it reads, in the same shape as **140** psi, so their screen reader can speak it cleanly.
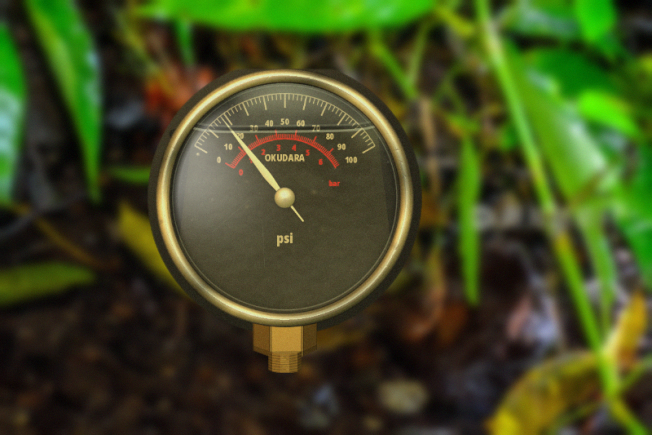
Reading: **18** psi
